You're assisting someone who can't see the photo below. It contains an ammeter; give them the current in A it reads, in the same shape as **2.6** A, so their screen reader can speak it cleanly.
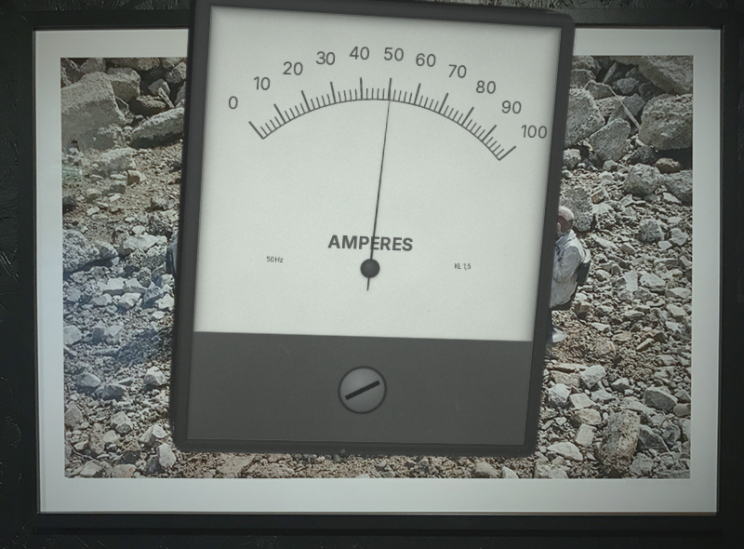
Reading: **50** A
